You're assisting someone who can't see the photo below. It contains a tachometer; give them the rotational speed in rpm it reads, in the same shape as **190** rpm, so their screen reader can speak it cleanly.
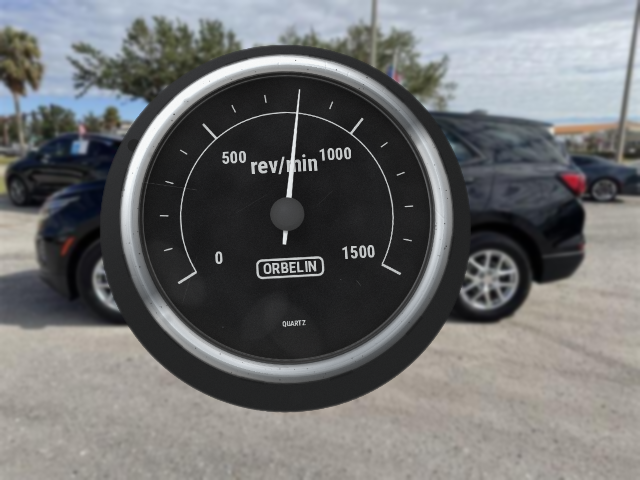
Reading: **800** rpm
